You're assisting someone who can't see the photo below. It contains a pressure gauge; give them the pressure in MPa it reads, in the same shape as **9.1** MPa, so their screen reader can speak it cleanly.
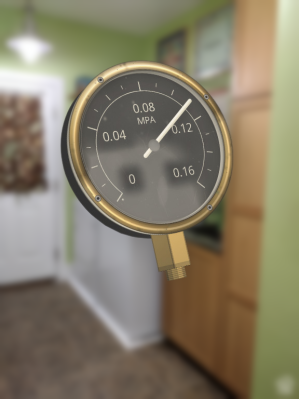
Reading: **0.11** MPa
